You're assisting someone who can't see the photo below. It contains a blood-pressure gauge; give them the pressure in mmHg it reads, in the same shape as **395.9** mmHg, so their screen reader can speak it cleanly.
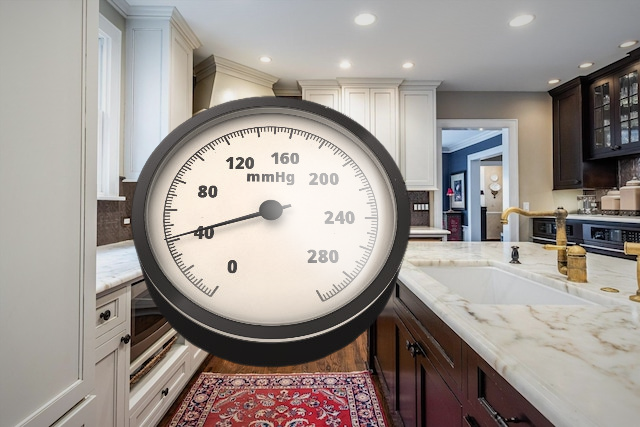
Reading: **40** mmHg
